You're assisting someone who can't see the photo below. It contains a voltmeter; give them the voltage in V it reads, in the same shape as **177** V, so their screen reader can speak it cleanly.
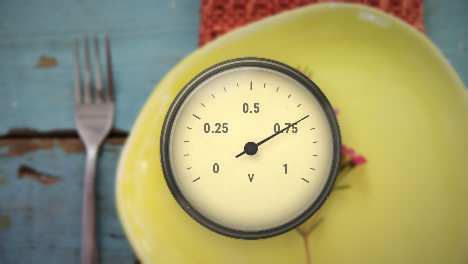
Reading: **0.75** V
